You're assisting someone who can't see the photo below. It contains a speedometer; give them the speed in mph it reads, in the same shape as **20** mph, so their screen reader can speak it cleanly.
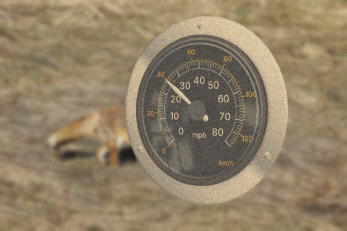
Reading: **25** mph
